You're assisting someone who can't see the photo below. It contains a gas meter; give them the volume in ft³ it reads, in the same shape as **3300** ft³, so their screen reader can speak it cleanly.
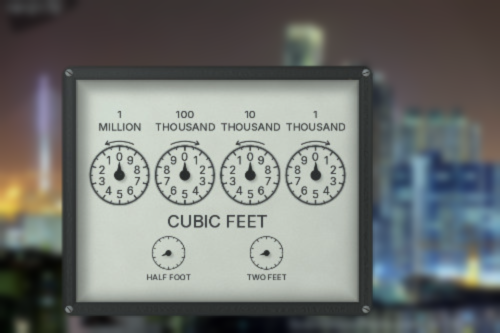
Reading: **0** ft³
